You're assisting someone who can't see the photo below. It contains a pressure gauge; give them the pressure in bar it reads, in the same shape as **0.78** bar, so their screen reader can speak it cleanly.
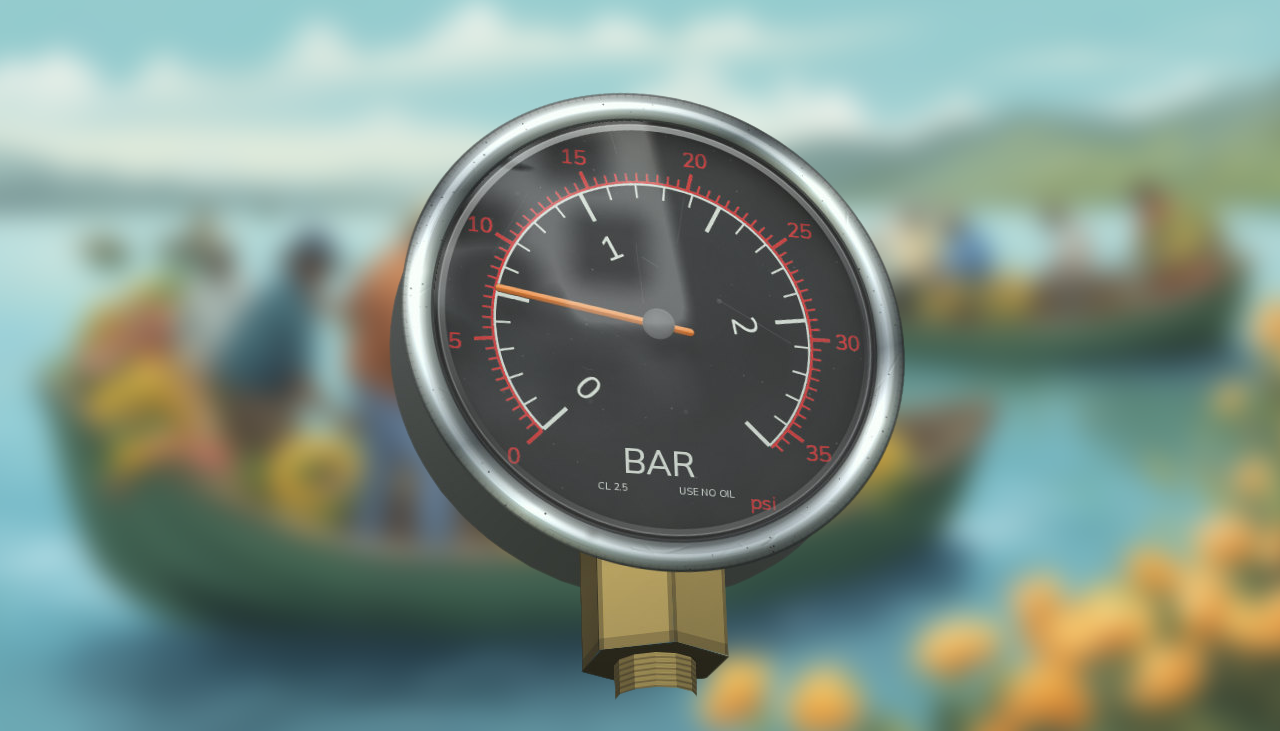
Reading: **0.5** bar
